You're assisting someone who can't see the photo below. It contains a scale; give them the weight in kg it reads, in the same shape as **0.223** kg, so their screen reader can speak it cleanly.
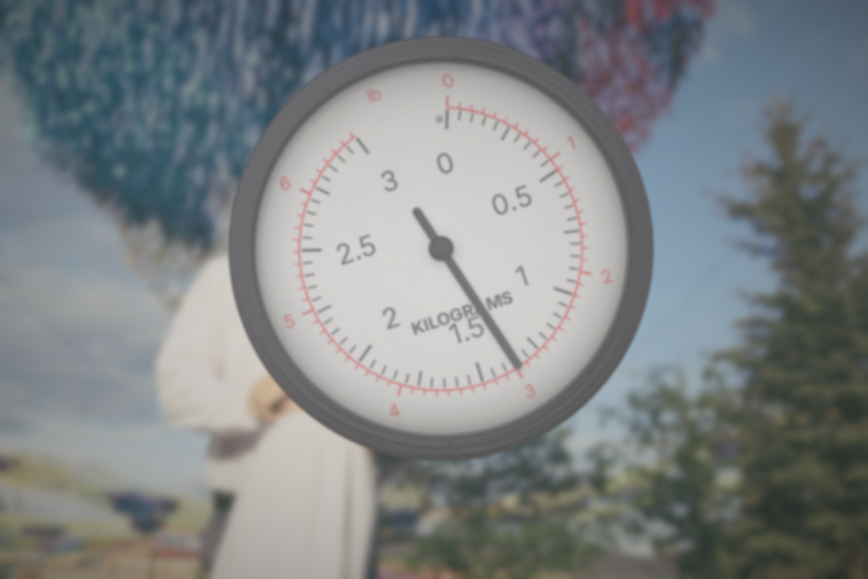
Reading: **1.35** kg
